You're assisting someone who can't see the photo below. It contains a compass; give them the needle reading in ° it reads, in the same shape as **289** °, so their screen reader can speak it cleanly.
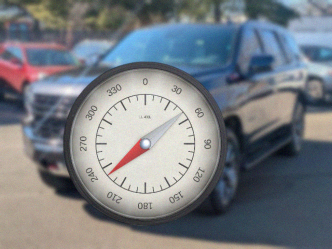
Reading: **230** °
